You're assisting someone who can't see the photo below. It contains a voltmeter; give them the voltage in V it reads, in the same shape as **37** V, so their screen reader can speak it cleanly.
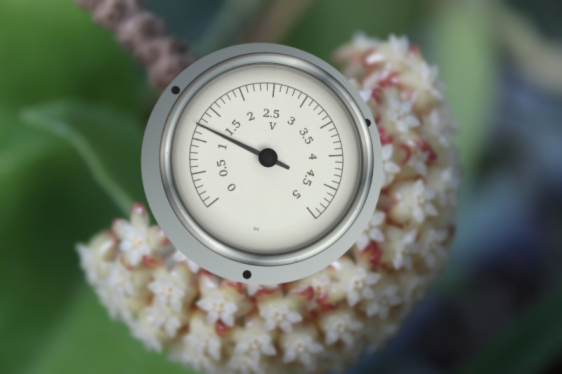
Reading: **1.2** V
